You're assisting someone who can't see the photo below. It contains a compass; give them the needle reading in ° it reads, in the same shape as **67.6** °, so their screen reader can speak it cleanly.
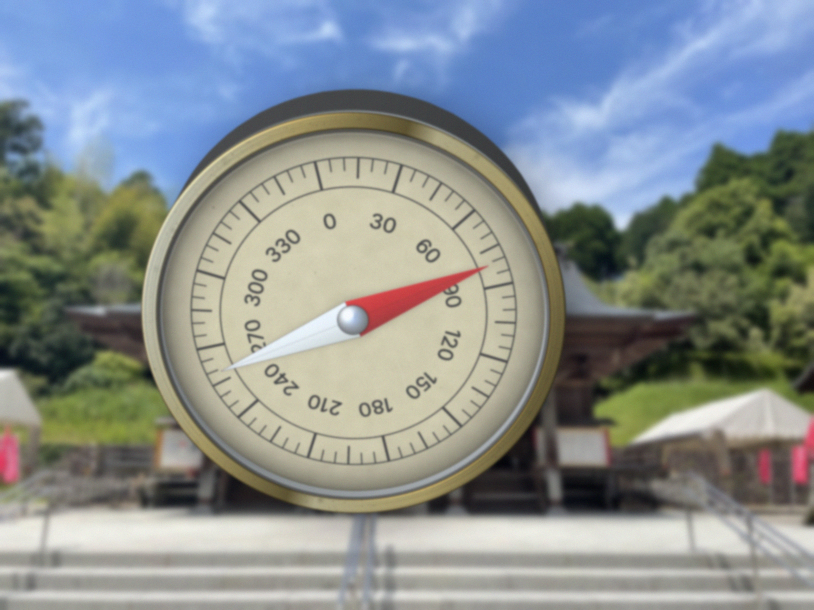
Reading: **80** °
